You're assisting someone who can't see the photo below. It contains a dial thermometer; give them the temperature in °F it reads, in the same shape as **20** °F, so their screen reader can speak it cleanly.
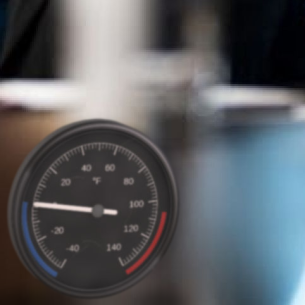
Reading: **0** °F
